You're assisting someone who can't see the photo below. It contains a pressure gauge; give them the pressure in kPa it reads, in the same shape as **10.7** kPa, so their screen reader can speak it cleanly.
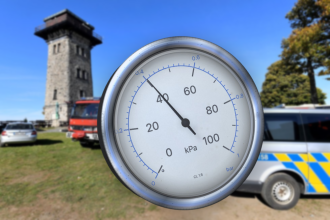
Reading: **40** kPa
